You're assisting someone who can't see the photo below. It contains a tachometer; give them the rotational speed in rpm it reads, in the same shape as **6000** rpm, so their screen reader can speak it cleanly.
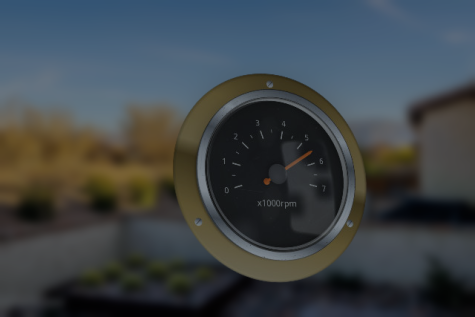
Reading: **5500** rpm
